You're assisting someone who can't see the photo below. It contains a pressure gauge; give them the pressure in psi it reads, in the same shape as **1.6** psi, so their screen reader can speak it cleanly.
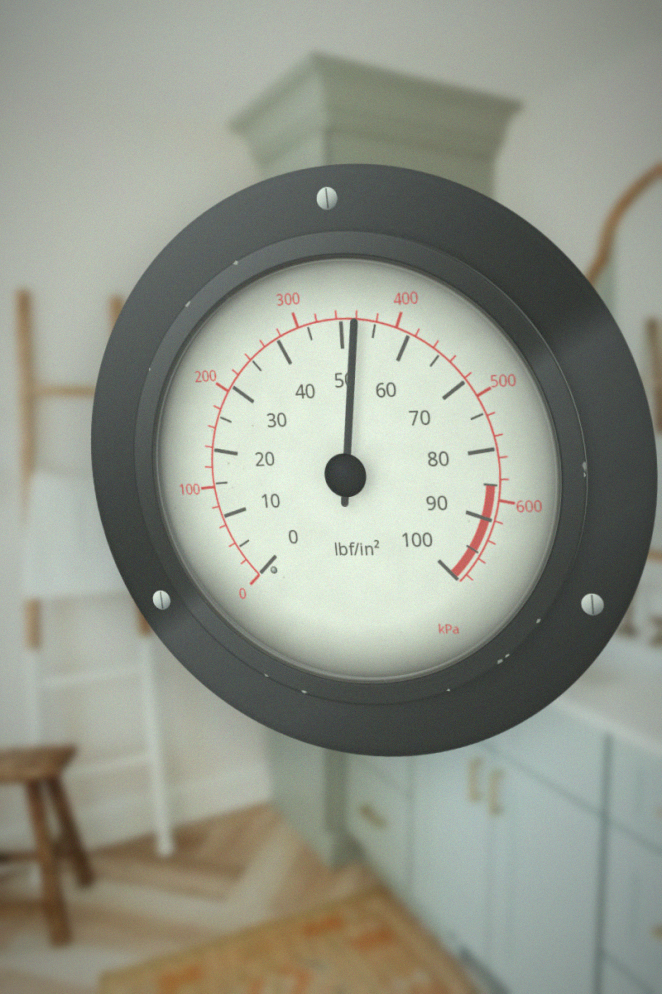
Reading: **52.5** psi
